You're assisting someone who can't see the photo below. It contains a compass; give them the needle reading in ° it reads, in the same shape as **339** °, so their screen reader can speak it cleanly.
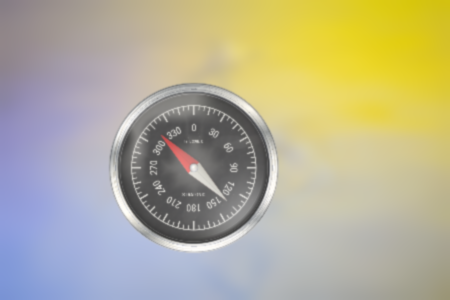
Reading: **315** °
